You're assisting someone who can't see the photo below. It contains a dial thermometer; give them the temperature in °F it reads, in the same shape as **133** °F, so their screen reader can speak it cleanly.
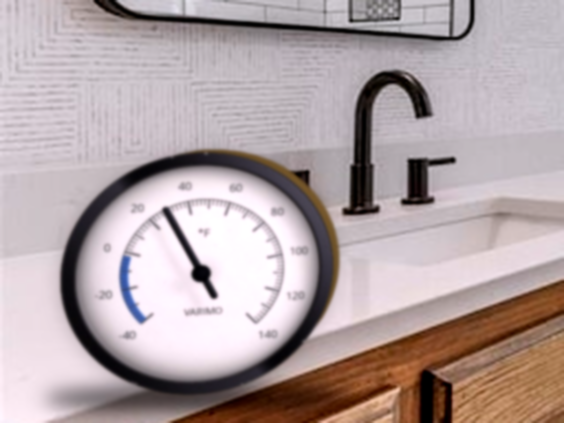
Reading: **30** °F
